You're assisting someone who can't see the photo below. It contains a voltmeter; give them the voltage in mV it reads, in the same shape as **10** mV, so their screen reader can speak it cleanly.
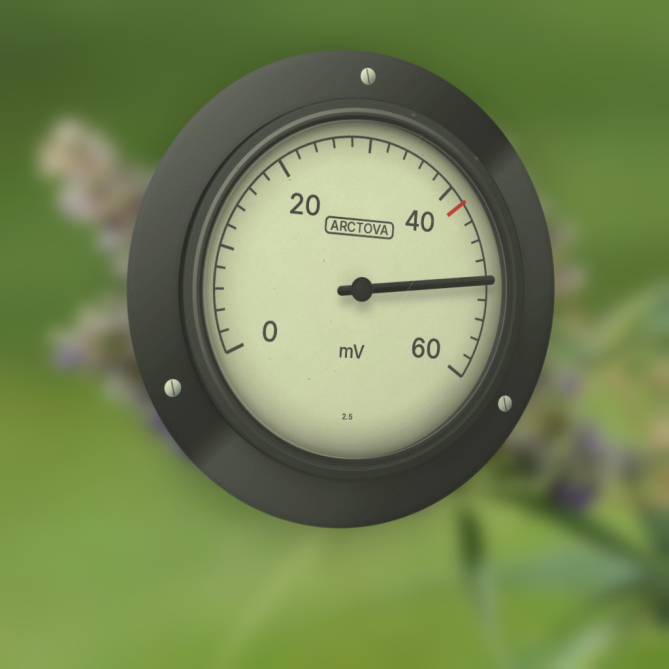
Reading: **50** mV
